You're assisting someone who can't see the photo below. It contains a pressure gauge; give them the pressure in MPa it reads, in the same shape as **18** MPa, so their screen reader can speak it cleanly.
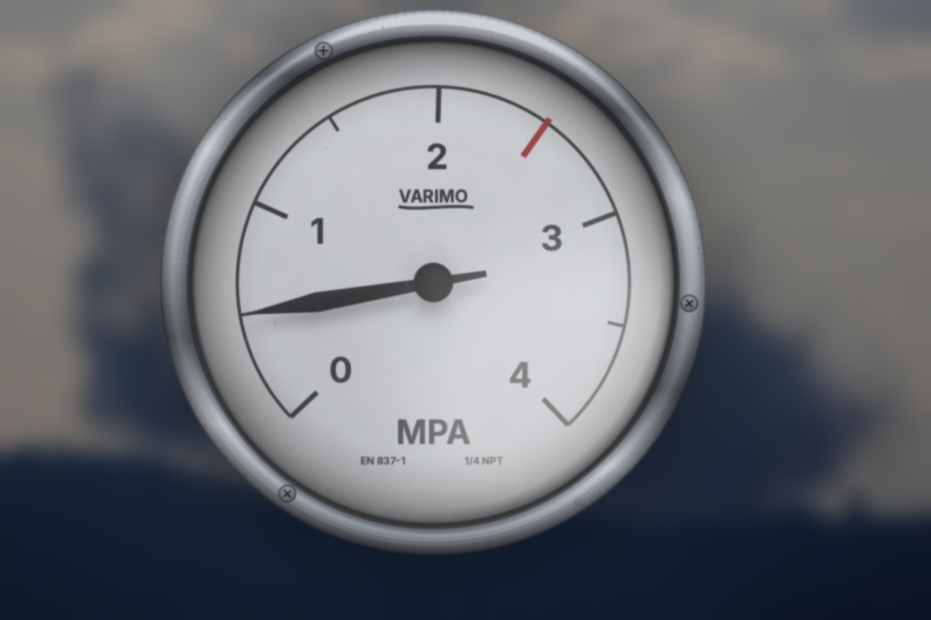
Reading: **0.5** MPa
